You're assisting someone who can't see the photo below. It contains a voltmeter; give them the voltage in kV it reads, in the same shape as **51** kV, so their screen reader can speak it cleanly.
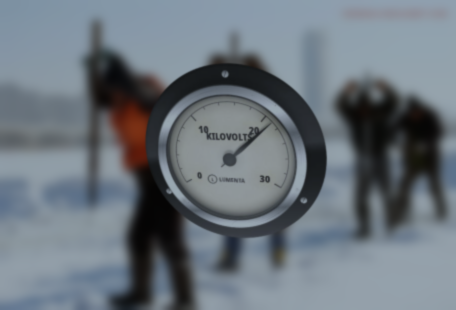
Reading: **21** kV
